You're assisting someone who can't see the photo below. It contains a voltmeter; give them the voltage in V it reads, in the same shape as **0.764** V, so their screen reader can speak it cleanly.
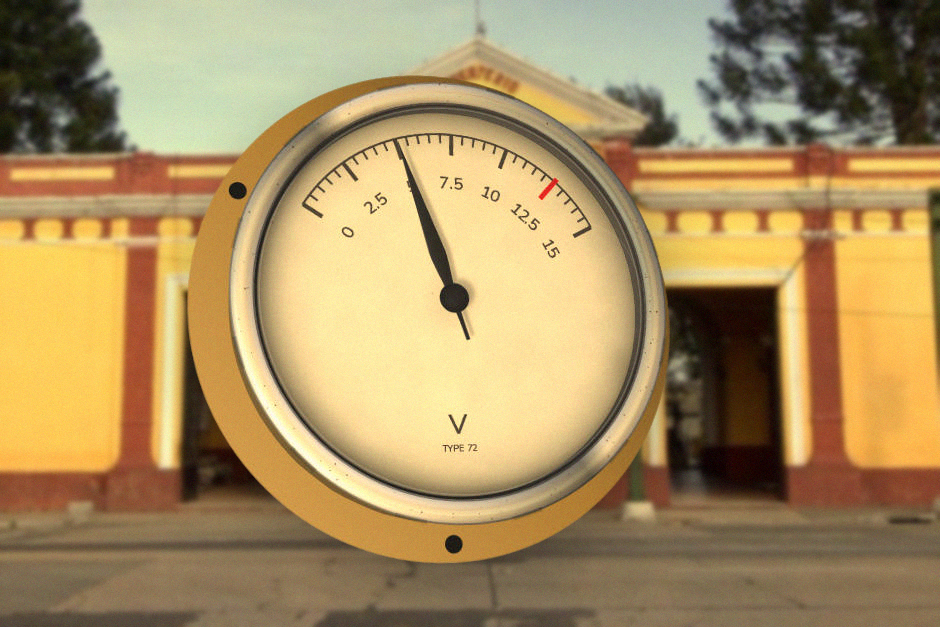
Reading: **5** V
